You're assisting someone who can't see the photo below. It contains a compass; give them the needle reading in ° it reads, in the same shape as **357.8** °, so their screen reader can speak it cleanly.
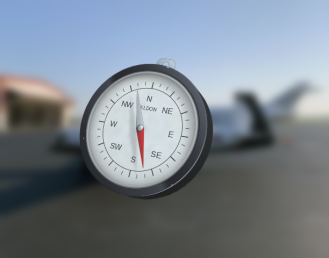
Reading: **160** °
